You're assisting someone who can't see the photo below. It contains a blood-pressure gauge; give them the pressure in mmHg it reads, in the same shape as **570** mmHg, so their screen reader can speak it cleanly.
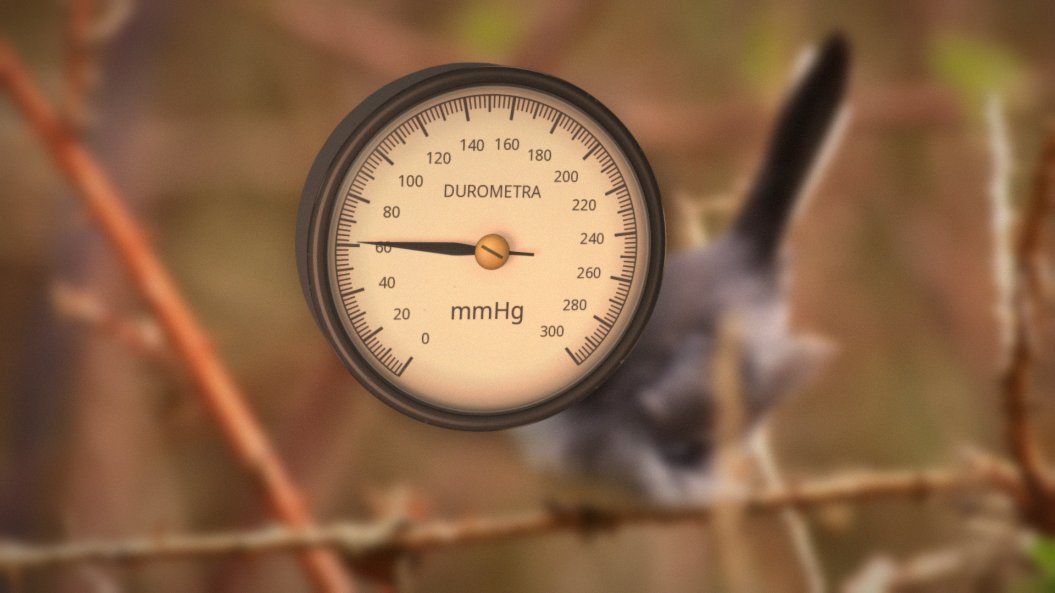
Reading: **62** mmHg
